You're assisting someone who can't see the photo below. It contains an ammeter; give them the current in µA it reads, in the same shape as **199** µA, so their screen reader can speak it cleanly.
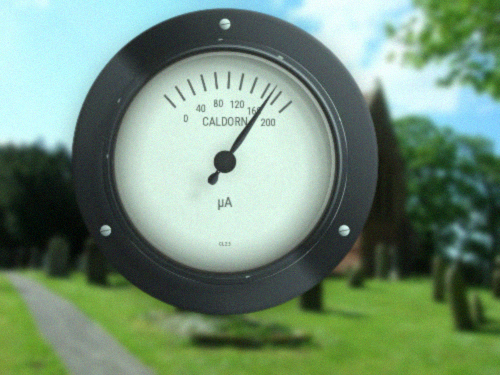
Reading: **170** µA
